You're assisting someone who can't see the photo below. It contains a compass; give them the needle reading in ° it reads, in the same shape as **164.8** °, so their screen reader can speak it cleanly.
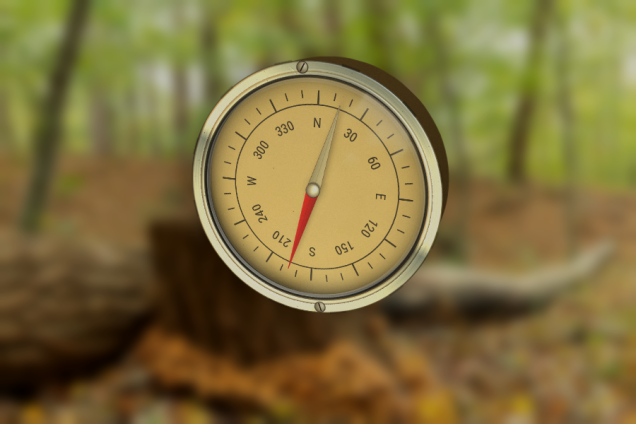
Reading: **195** °
